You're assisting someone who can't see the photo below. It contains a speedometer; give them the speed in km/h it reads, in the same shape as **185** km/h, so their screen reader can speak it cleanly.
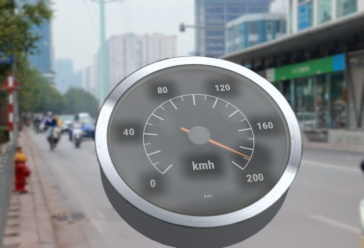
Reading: **190** km/h
